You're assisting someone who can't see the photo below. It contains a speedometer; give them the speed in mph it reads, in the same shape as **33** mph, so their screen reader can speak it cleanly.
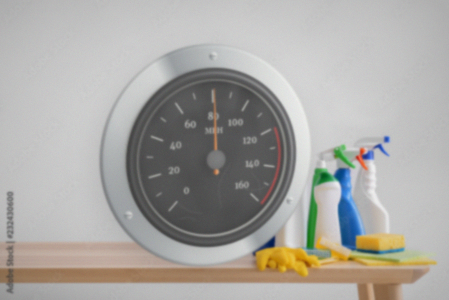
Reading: **80** mph
